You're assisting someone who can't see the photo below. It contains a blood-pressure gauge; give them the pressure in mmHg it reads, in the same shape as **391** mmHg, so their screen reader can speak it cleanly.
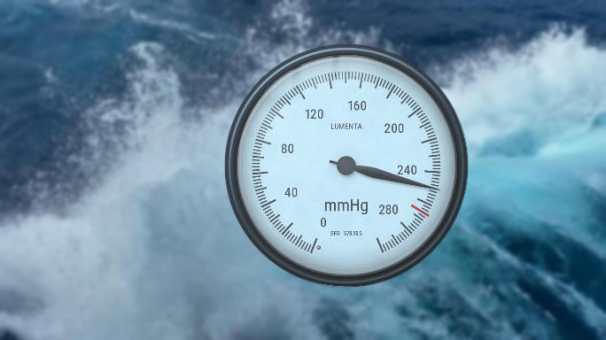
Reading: **250** mmHg
